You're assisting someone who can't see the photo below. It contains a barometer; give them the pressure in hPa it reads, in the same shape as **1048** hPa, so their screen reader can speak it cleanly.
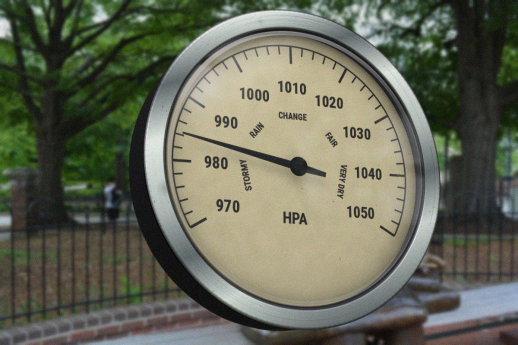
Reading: **984** hPa
